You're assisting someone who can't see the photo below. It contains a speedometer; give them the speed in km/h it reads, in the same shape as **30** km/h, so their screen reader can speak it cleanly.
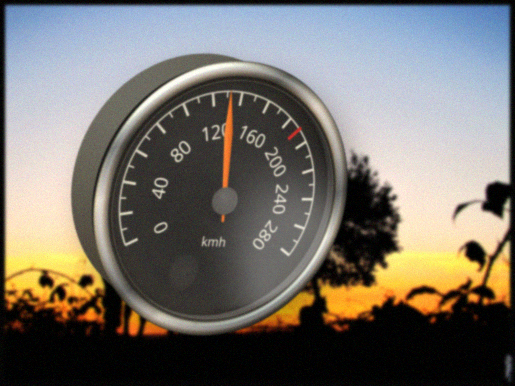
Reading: **130** km/h
